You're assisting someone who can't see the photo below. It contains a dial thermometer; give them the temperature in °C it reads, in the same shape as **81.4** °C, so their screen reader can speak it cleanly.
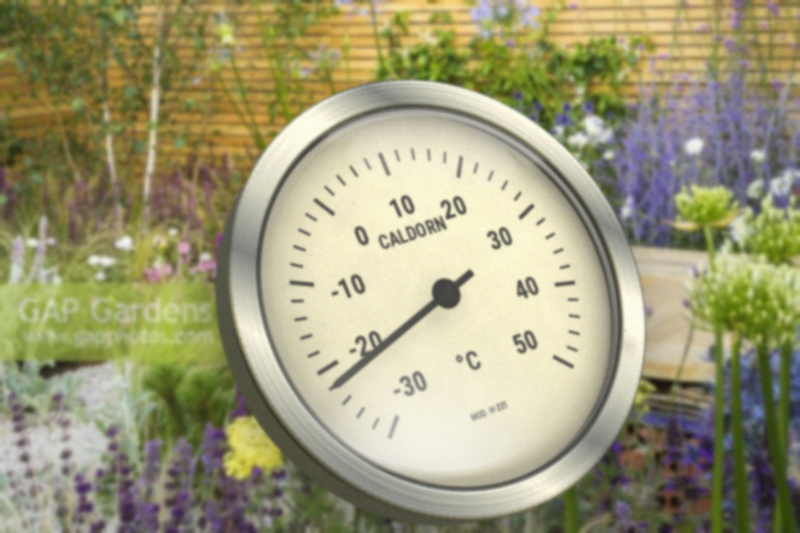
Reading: **-22** °C
